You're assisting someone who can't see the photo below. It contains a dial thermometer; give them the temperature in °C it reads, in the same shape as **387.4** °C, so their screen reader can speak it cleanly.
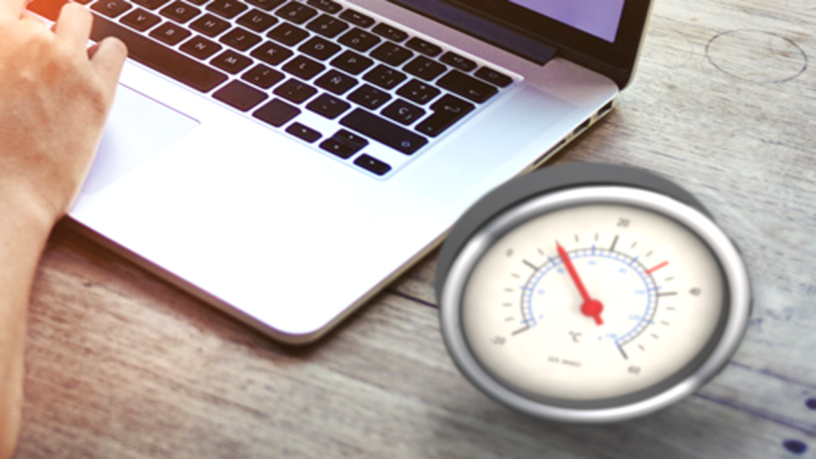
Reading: **8** °C
